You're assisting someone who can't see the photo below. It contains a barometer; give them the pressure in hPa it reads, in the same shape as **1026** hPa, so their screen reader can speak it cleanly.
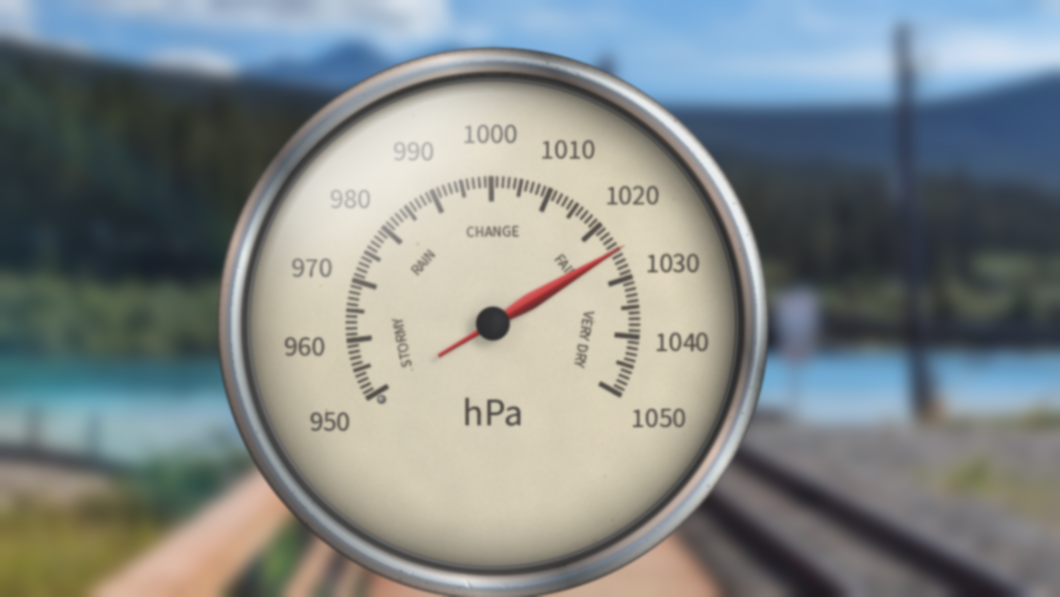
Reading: **1025** hPa
